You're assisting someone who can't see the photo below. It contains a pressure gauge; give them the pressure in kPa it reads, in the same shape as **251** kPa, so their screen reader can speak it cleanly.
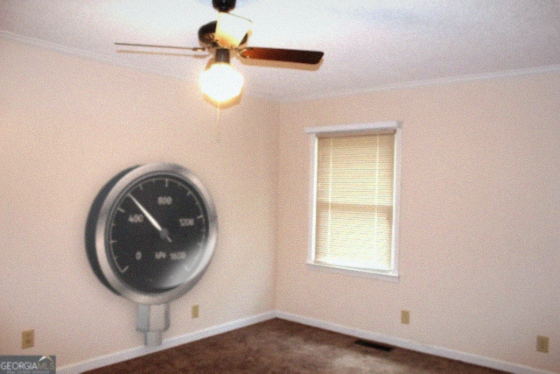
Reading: **500** kPa
